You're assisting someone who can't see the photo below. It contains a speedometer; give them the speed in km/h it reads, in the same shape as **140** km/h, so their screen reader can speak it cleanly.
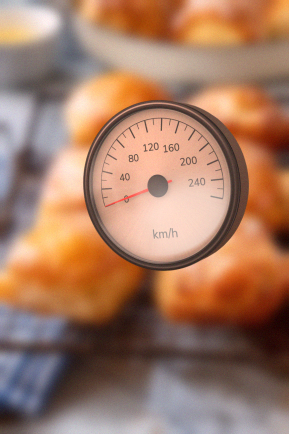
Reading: **0** km/h
